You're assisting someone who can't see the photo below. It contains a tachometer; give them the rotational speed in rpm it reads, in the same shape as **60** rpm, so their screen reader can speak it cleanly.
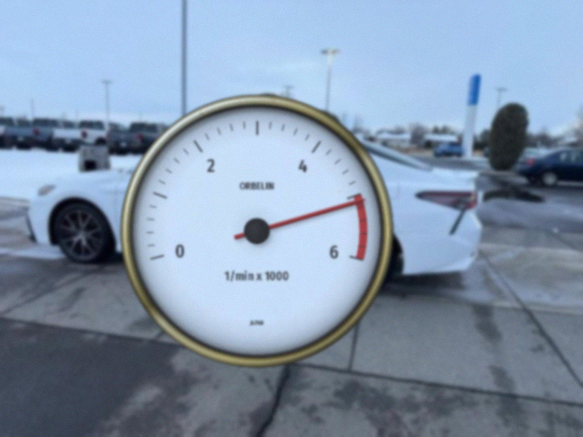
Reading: **5100** rpm
